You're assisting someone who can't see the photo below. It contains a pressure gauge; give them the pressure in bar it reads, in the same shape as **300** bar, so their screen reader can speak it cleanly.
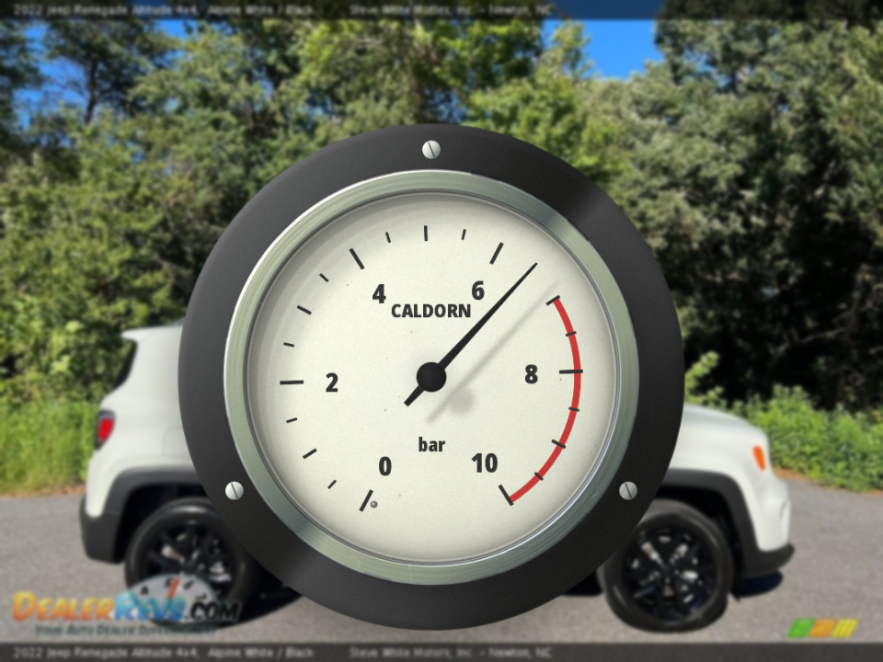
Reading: **6.5** bar
